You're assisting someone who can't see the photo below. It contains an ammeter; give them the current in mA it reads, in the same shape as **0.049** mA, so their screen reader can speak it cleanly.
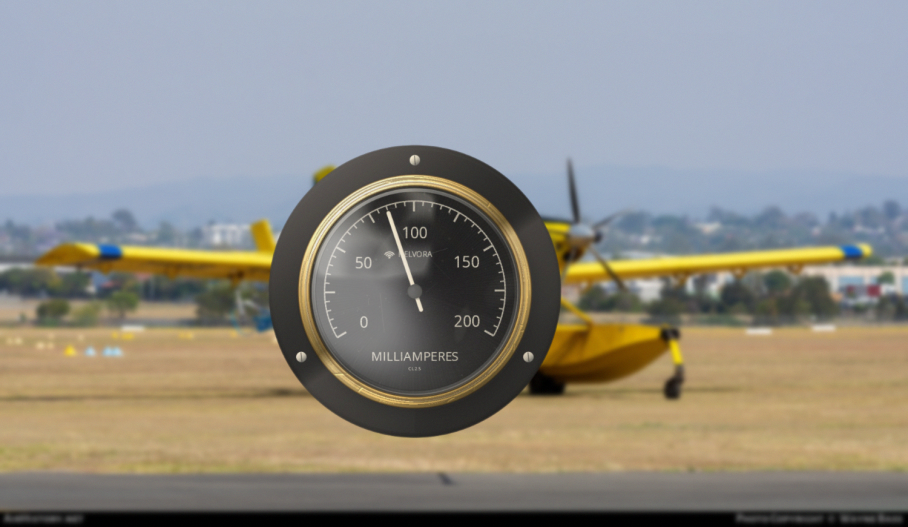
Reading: **85** mA
